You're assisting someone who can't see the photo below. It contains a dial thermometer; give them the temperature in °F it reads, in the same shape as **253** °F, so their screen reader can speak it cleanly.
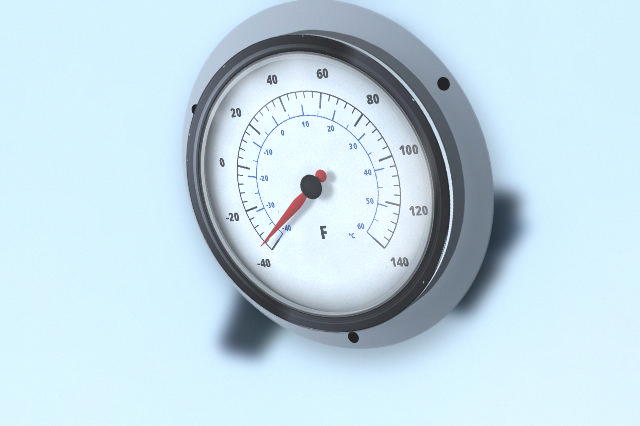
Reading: **-36** °F
